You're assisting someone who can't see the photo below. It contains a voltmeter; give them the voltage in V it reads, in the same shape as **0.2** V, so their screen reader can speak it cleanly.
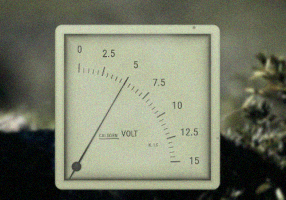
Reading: **5** V
